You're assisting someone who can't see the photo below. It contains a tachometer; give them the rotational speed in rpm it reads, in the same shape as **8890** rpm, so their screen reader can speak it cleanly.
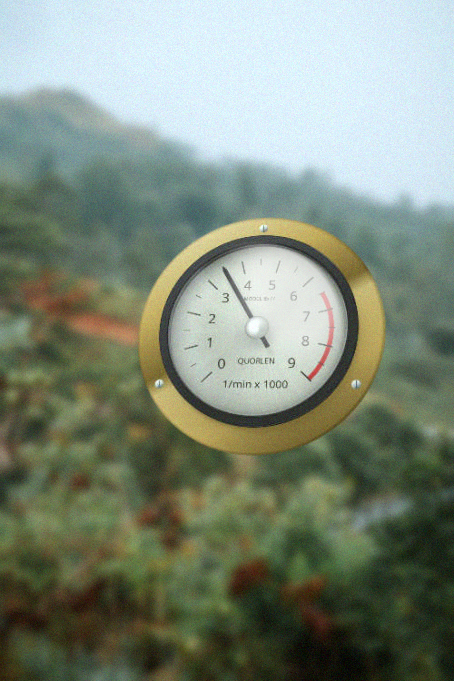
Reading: **3500** rpm
